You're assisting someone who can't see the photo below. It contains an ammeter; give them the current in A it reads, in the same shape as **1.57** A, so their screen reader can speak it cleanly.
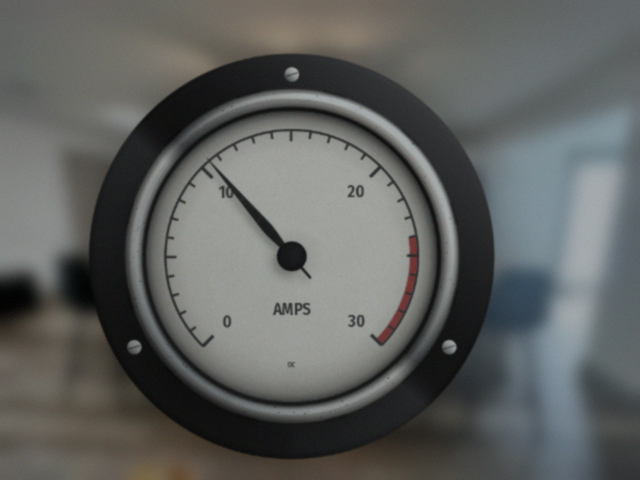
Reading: **10.5** A
